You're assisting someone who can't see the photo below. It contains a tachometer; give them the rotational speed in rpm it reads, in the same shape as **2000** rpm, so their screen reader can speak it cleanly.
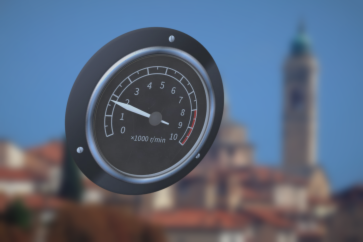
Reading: **1750** rpm
